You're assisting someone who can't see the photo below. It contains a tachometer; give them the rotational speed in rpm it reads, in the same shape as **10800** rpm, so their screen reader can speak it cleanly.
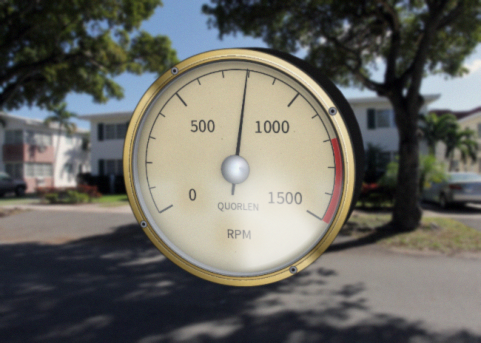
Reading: **800** rpm
